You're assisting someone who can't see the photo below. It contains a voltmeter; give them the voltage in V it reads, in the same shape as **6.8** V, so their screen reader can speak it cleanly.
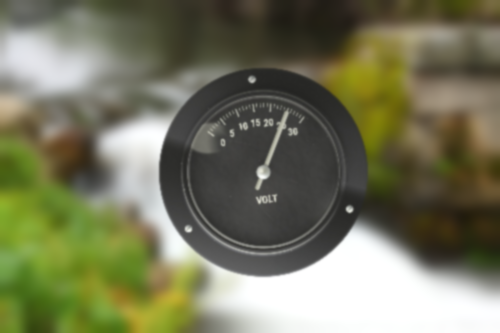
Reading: **25** V
